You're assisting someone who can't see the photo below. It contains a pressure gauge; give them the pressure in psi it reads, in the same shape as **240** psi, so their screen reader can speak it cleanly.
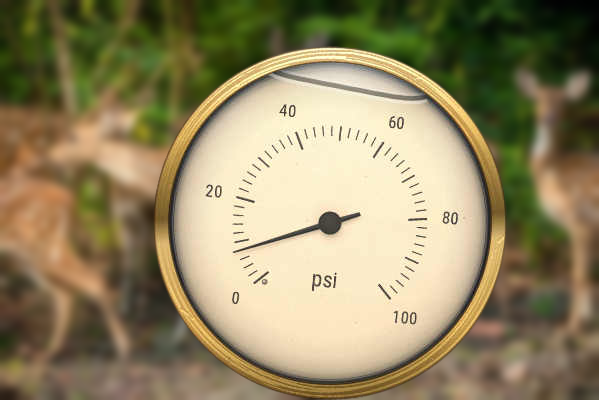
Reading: **8** psi
